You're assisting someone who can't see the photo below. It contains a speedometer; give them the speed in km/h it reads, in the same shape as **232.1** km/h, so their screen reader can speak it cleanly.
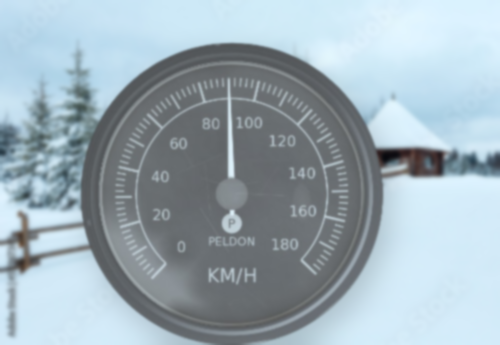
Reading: **90** km/h
